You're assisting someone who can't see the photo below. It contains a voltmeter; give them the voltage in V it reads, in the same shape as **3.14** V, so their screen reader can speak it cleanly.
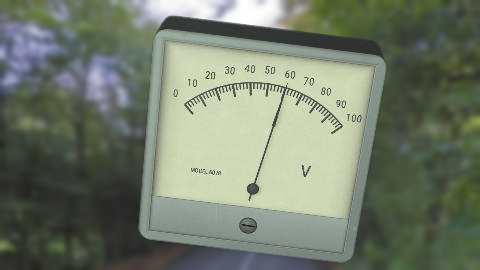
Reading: **60** V
